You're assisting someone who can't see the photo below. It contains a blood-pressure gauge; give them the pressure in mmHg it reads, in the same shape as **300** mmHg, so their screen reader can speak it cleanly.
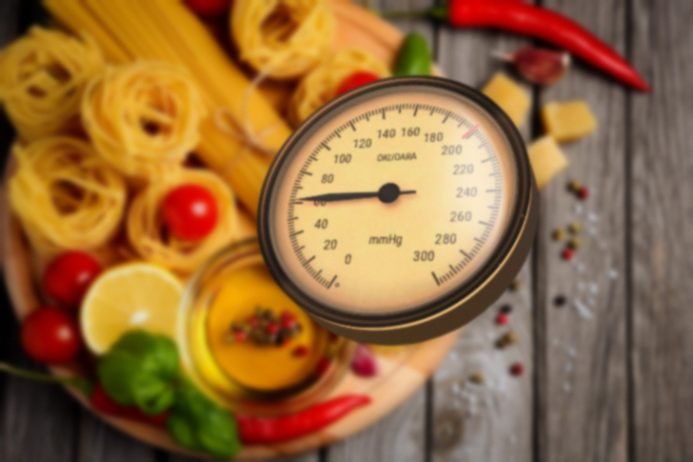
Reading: **60** mmHg
